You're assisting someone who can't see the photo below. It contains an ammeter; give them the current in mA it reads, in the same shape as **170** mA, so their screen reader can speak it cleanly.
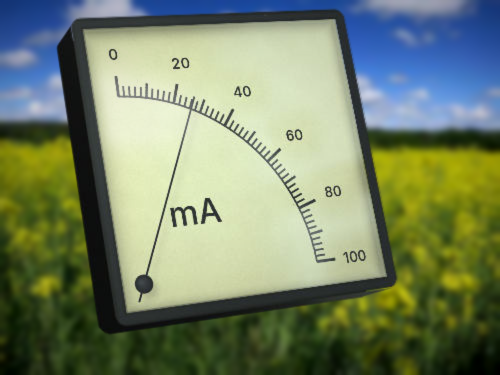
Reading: **26** mA
